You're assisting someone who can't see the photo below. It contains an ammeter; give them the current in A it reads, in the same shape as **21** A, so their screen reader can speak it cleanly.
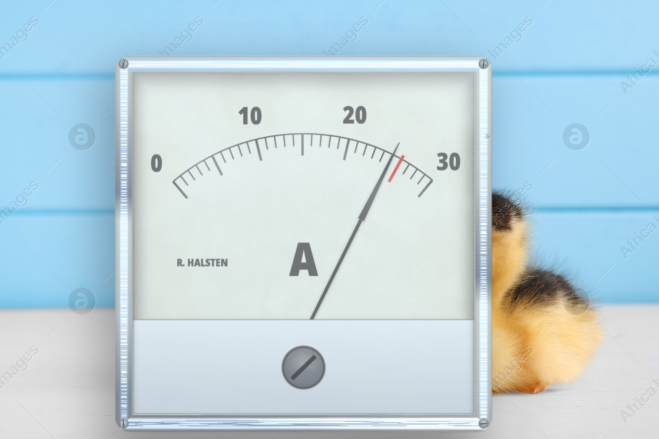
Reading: **25** A
